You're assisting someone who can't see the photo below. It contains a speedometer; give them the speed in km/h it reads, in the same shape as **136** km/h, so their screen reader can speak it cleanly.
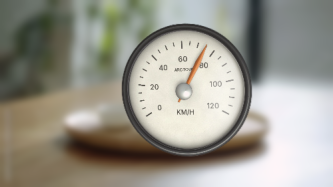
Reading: **75** km/h
